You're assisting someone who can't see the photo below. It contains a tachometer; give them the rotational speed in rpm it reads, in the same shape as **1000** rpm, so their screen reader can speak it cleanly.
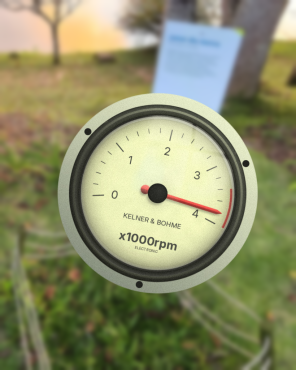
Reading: **3800** rpm
